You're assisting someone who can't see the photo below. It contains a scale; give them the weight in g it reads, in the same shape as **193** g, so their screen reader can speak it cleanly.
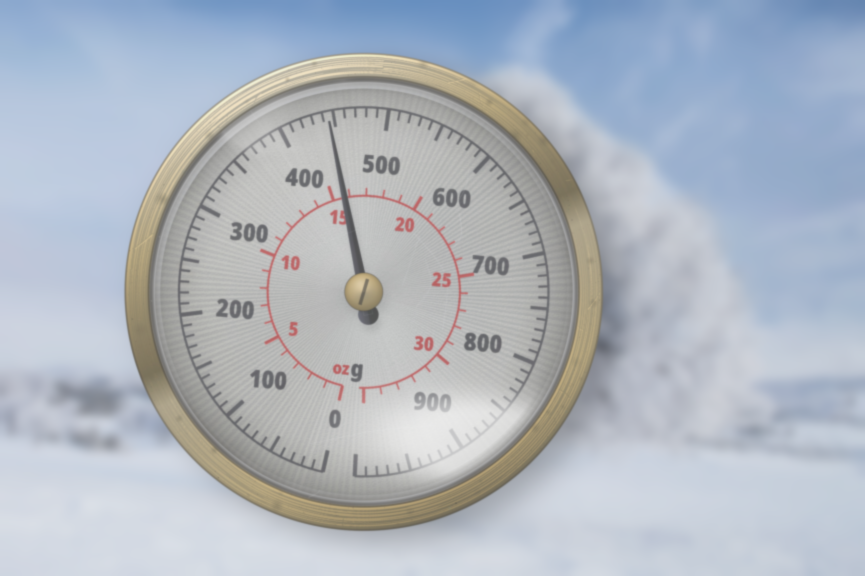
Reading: **445** g
